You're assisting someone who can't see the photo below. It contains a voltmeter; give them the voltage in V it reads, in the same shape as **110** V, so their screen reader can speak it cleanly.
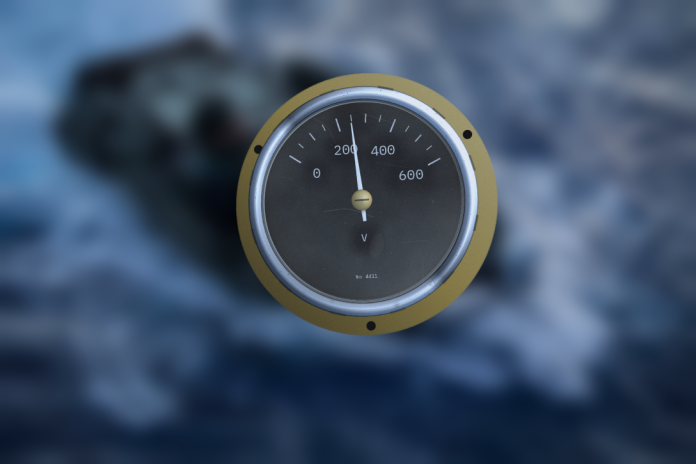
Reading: **250** V
